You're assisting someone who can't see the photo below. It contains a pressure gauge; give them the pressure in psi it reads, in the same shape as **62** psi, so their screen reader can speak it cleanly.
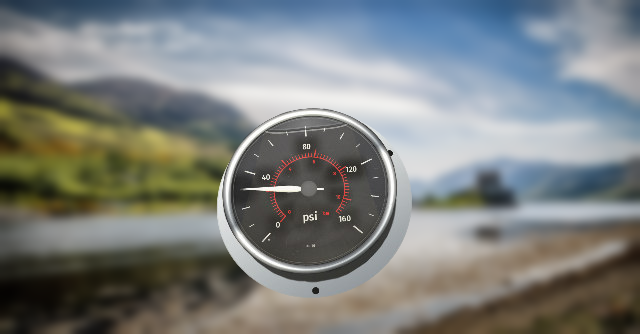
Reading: **30** psi
